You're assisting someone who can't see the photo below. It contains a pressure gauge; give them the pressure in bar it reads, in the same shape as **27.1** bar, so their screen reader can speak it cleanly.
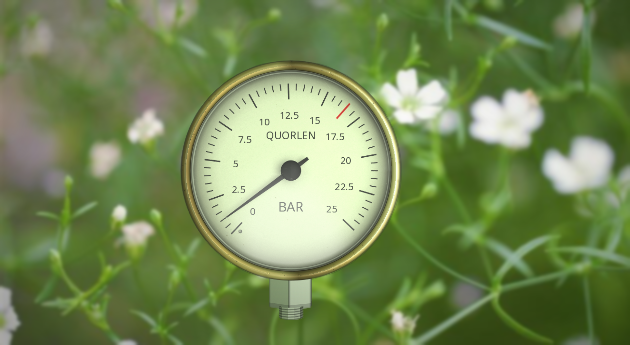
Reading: **1** bar
